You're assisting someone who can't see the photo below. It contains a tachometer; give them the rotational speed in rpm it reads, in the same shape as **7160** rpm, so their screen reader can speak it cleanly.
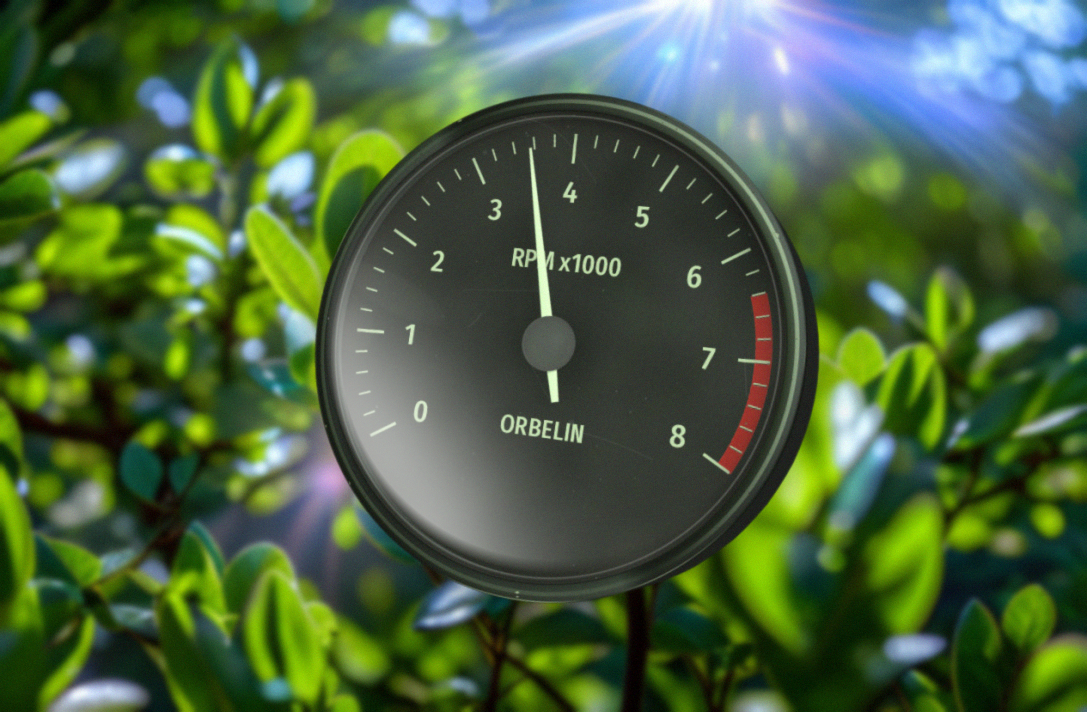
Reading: **3600** rpm
